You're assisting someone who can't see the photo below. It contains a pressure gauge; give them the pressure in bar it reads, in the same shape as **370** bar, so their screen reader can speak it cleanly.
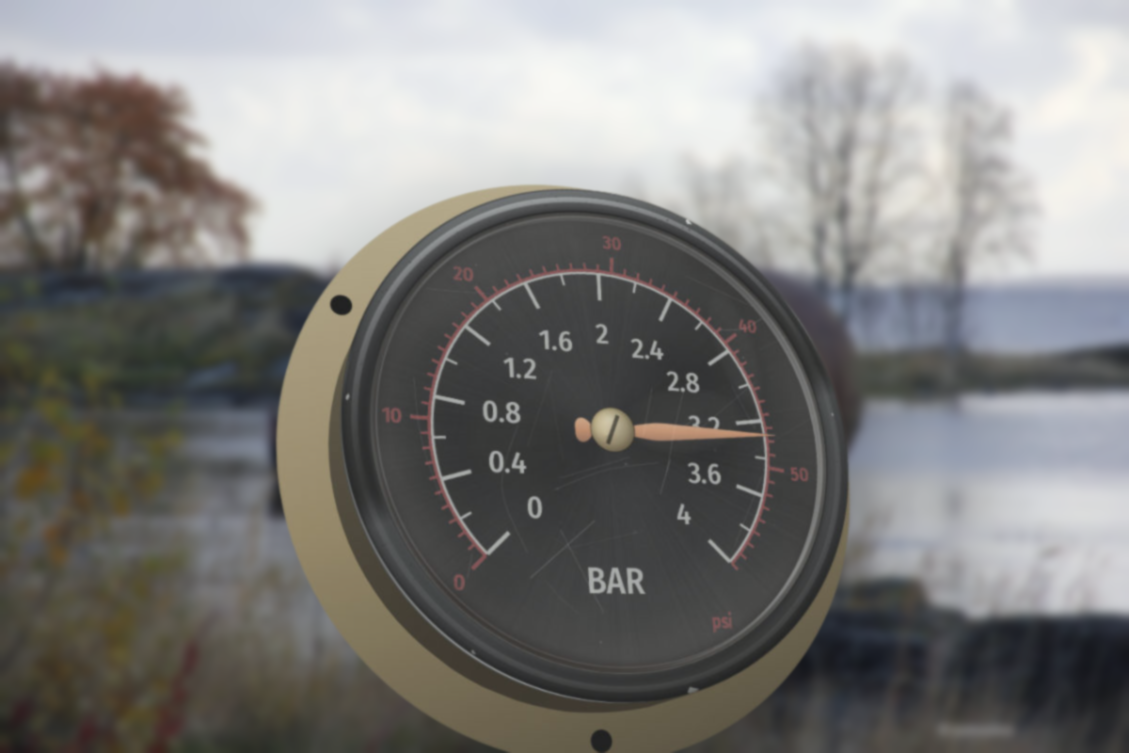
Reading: **3.3** bar
